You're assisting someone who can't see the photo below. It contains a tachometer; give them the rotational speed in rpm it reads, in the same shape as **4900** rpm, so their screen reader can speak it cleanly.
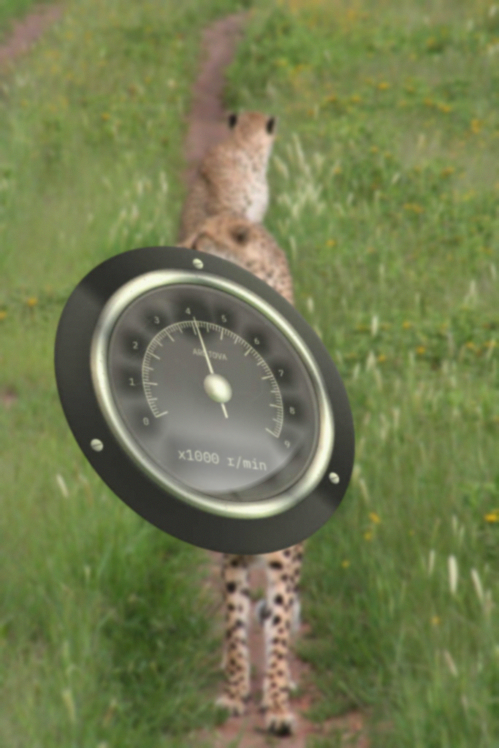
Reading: **4000** rpm
